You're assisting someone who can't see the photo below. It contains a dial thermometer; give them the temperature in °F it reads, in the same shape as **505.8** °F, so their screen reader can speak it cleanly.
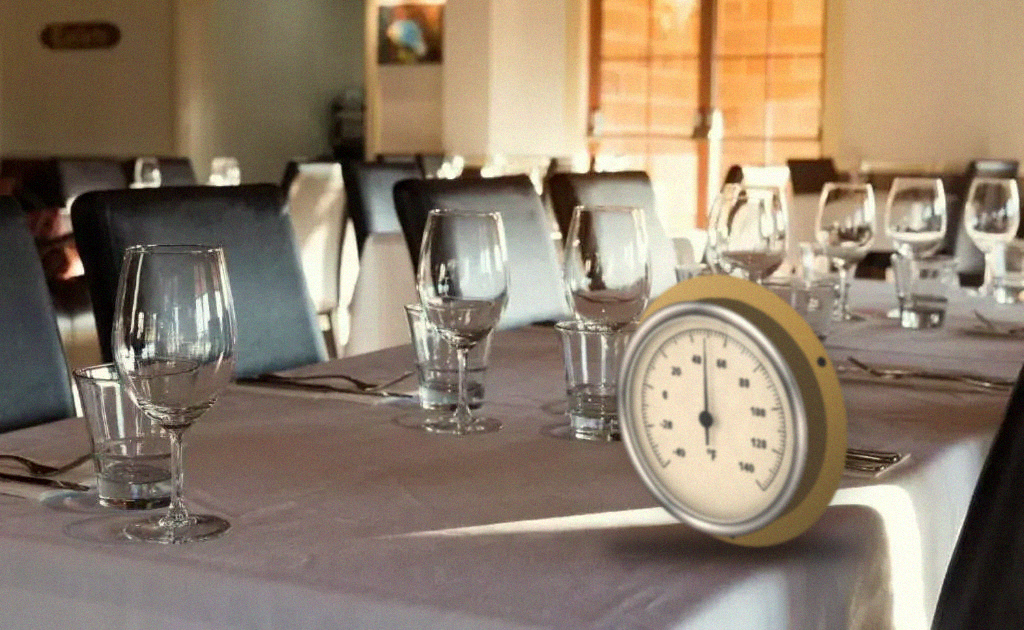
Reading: **50** °F
